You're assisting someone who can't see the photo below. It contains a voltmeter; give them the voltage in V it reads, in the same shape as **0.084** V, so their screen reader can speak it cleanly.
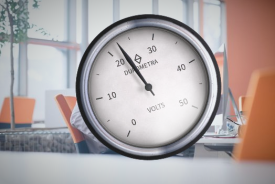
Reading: **22.5** V
